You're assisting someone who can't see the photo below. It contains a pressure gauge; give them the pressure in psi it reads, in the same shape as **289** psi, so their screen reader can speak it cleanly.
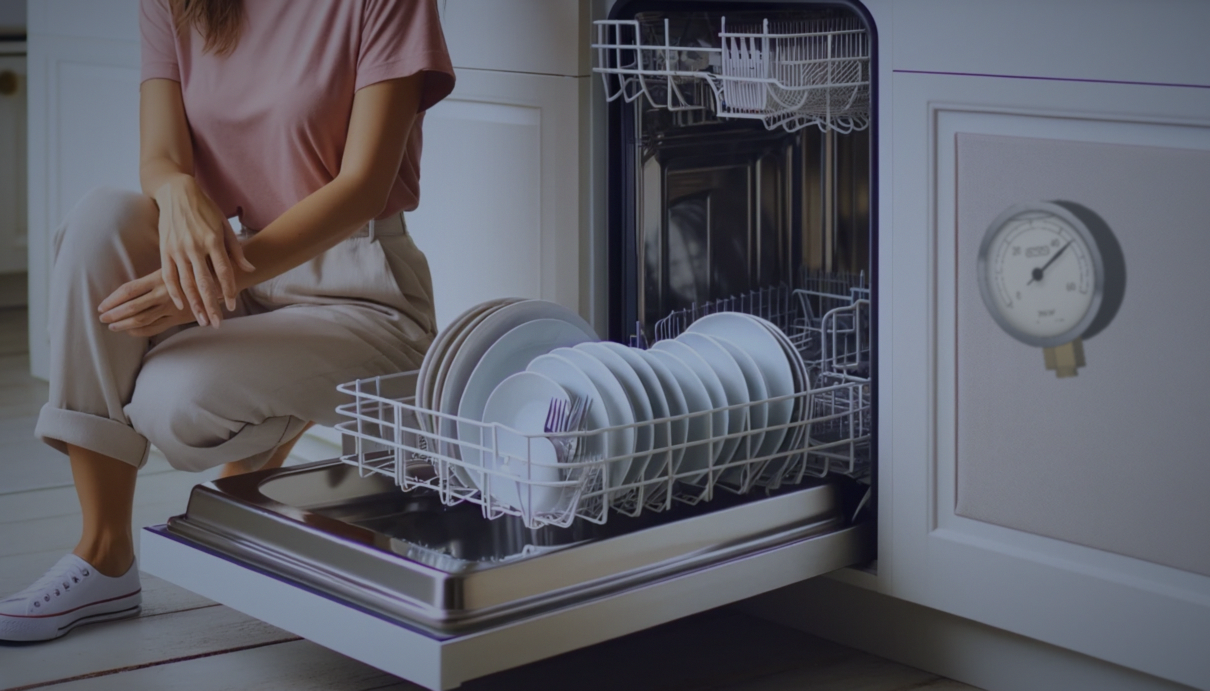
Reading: **45** psi
